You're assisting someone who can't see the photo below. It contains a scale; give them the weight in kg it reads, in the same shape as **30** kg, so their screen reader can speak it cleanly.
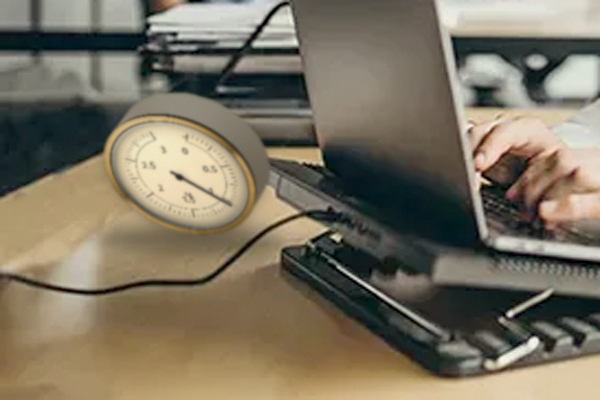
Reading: **1** kg
